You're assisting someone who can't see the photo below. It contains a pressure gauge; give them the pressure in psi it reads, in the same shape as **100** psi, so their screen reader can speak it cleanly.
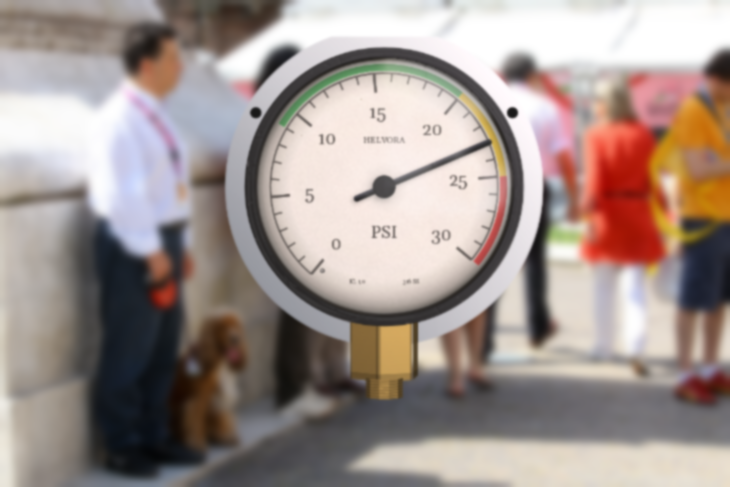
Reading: **23** psi
